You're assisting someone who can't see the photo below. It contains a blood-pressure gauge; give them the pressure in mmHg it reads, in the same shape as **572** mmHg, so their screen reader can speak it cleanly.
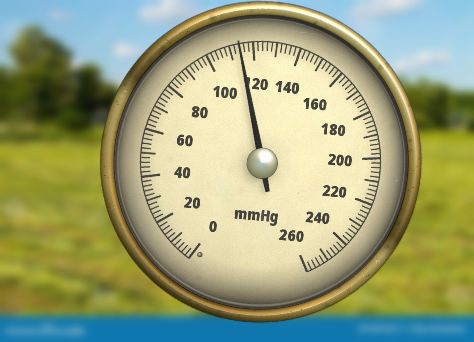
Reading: **114** mmHg
